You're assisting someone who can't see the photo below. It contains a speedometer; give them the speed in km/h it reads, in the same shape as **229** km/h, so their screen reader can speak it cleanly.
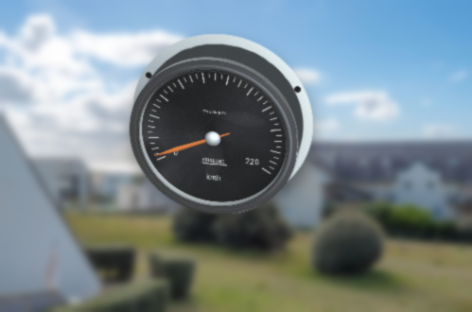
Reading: **5** km/h
